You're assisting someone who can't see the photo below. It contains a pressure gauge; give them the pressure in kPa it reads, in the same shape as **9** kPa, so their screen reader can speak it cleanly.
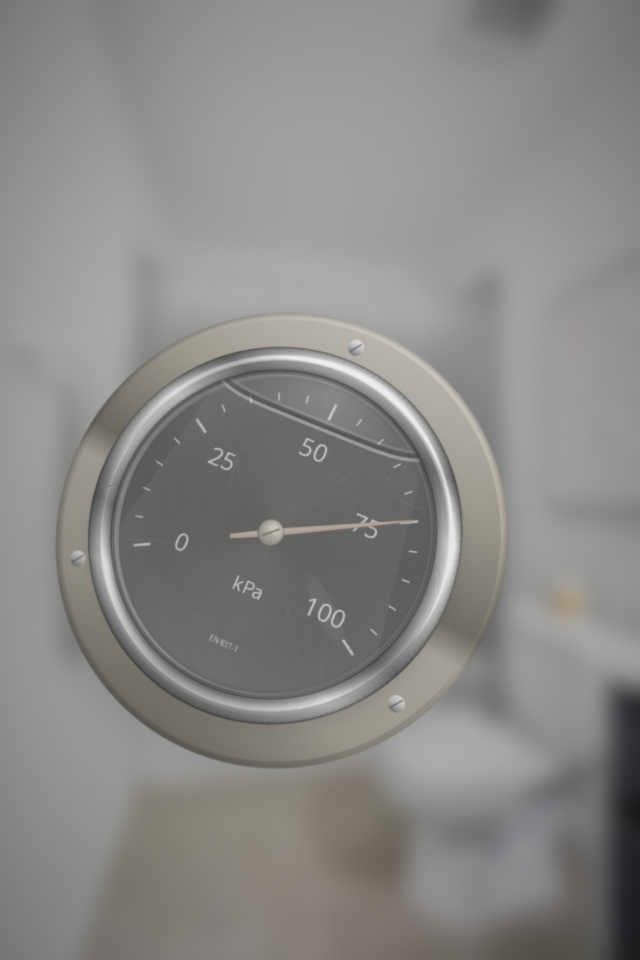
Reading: **75** kPa
